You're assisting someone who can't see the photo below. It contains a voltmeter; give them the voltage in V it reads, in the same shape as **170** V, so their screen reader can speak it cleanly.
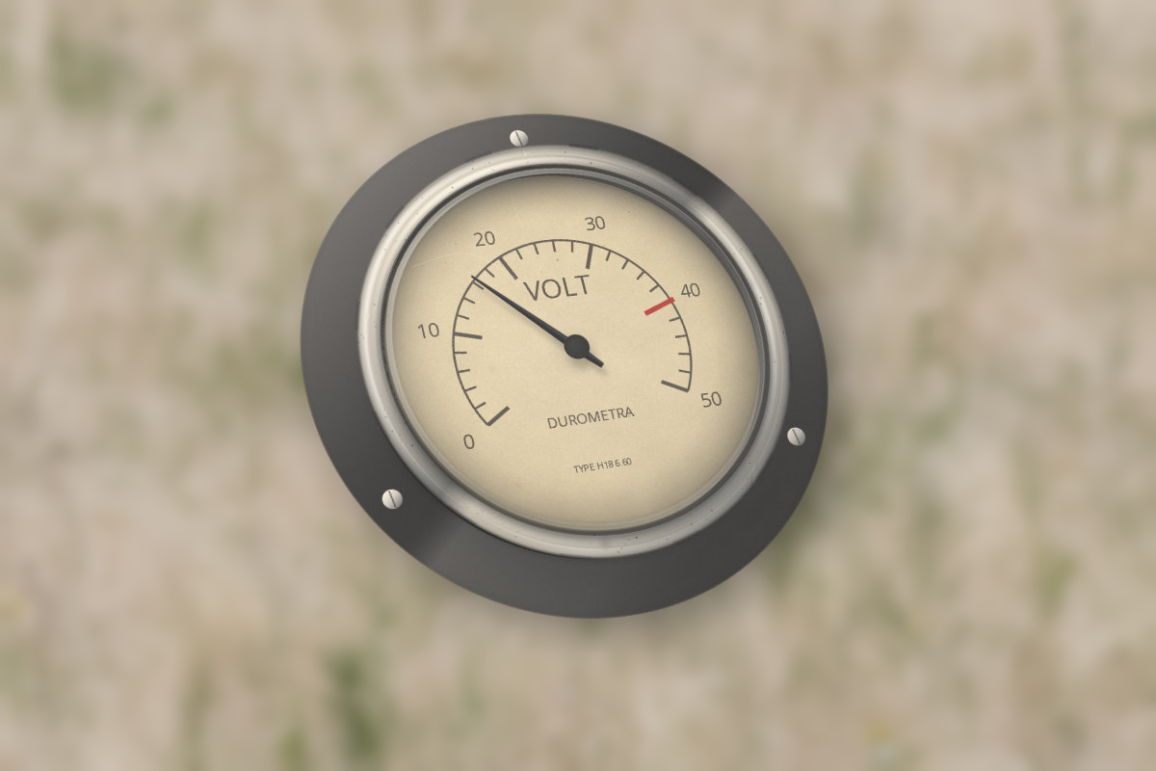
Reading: **16** V
